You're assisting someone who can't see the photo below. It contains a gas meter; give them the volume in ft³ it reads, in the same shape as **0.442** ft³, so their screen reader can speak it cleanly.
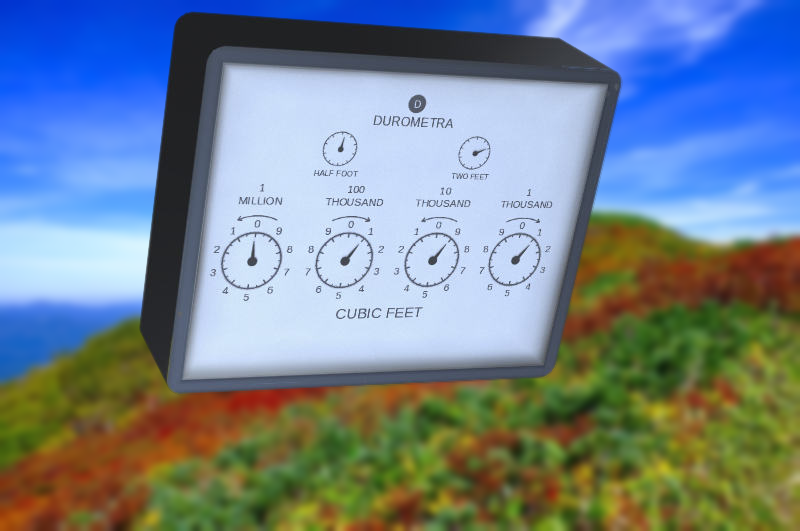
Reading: **9100** ft³
